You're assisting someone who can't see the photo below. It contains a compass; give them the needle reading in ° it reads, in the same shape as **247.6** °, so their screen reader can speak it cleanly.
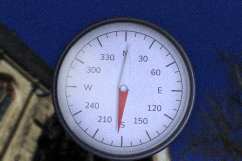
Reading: **185** °
